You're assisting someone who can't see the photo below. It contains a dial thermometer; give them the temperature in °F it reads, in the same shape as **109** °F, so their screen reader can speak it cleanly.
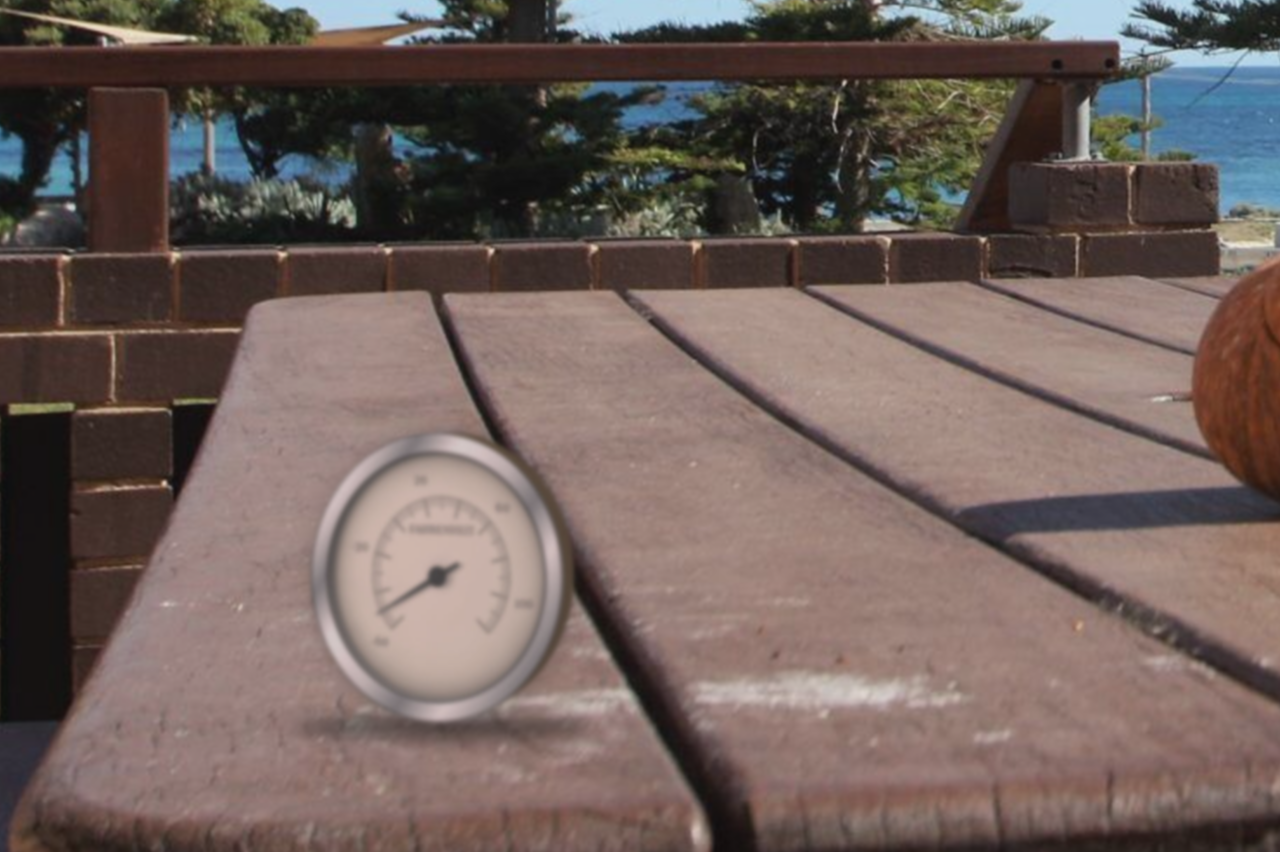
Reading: **-50** °F
